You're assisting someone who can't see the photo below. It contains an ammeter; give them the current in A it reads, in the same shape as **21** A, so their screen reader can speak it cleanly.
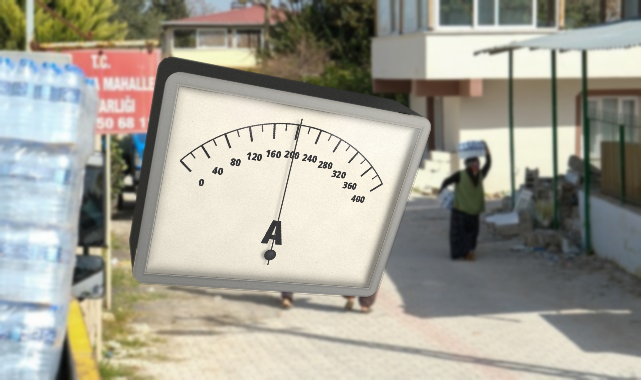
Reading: **200** A
